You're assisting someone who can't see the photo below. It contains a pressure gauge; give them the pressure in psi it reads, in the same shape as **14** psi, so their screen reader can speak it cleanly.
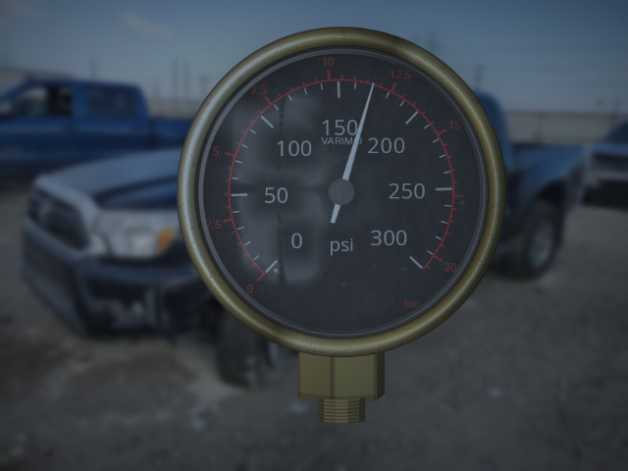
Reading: **170** psi
